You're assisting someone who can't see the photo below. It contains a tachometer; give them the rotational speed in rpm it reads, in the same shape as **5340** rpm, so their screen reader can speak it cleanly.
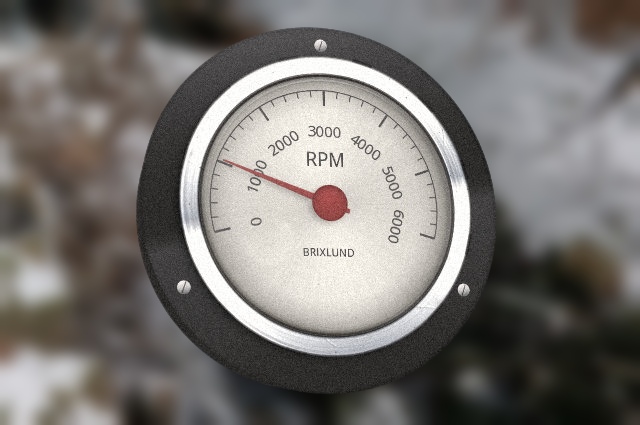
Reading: **1000** rpm
